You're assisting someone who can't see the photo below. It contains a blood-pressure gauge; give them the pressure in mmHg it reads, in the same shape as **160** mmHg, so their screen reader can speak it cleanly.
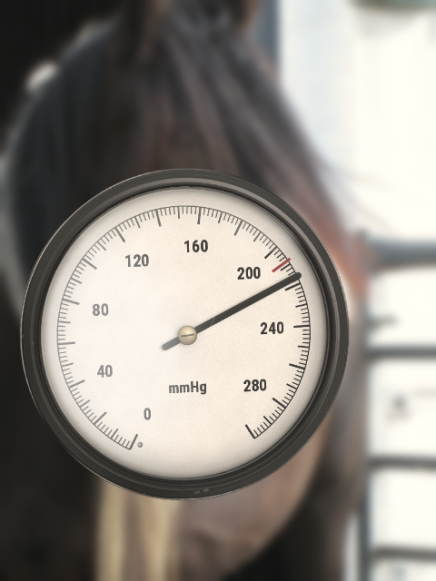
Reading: **216** mmHg
